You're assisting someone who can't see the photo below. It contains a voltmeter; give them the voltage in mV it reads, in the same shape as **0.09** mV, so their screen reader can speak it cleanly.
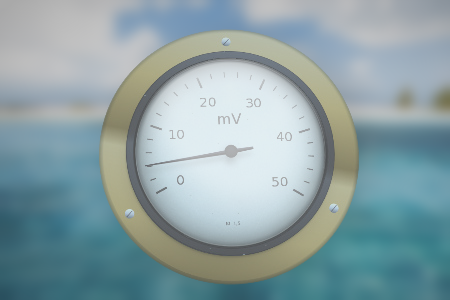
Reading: **4** mV
